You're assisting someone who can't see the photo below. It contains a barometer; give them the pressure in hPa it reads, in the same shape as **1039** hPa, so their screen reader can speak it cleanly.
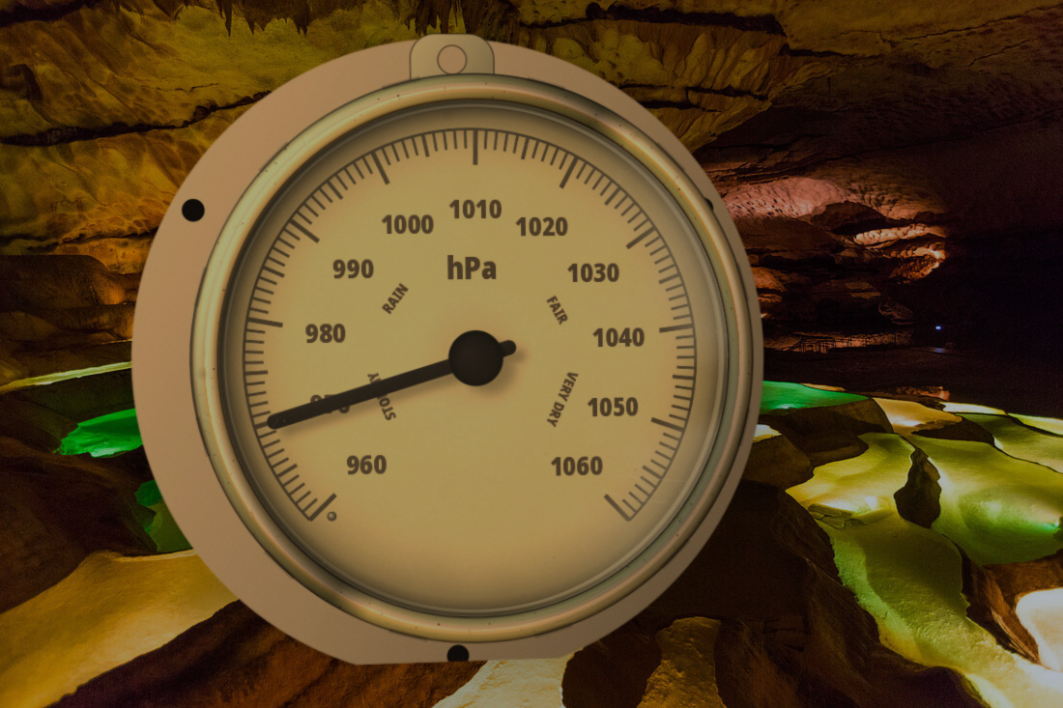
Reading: **970** hPa
